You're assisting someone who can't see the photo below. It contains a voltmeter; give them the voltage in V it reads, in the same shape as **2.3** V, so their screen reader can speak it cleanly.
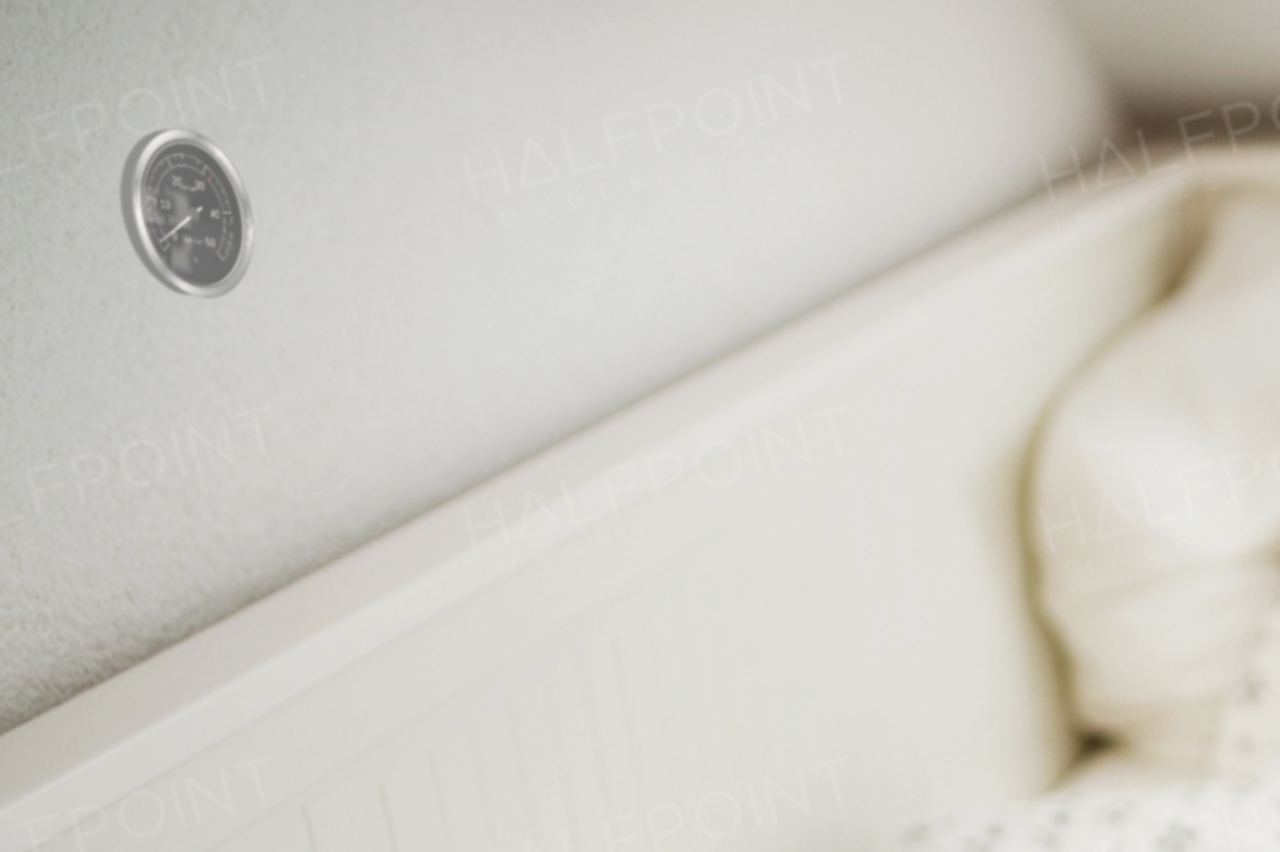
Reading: **2** V
